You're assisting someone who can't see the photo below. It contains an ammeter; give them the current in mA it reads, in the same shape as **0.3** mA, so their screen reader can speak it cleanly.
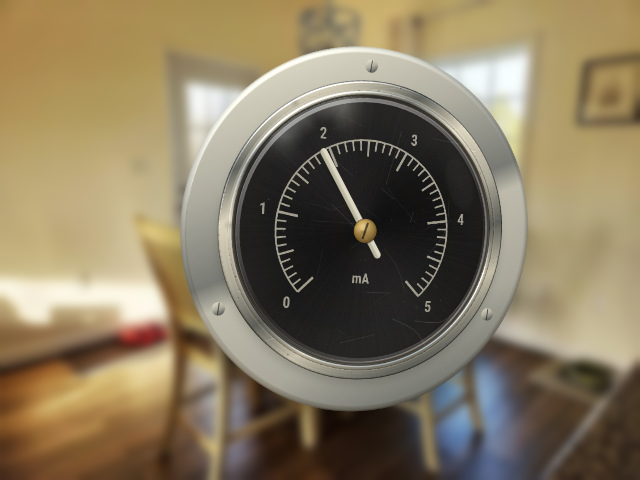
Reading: **1.9** mA
